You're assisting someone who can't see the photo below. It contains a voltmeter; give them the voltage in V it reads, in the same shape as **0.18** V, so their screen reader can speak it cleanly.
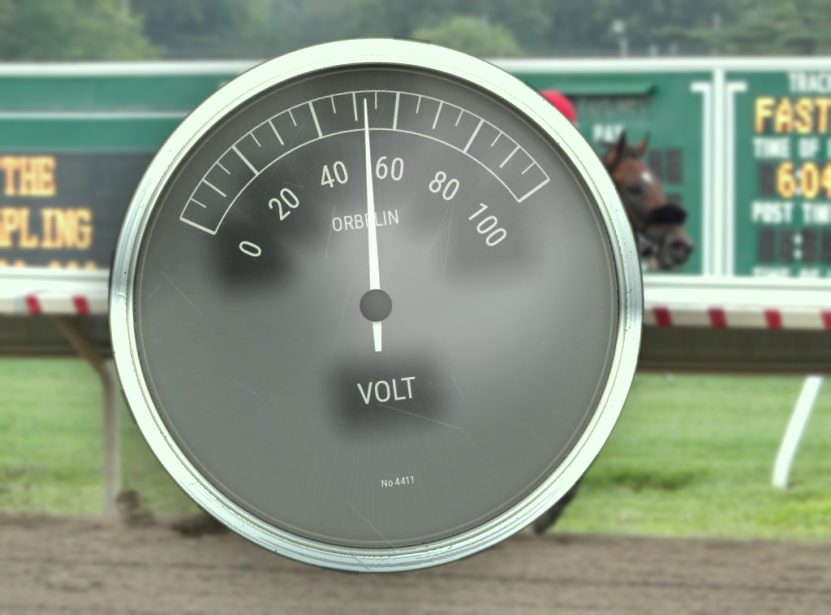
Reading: **52.5** V
